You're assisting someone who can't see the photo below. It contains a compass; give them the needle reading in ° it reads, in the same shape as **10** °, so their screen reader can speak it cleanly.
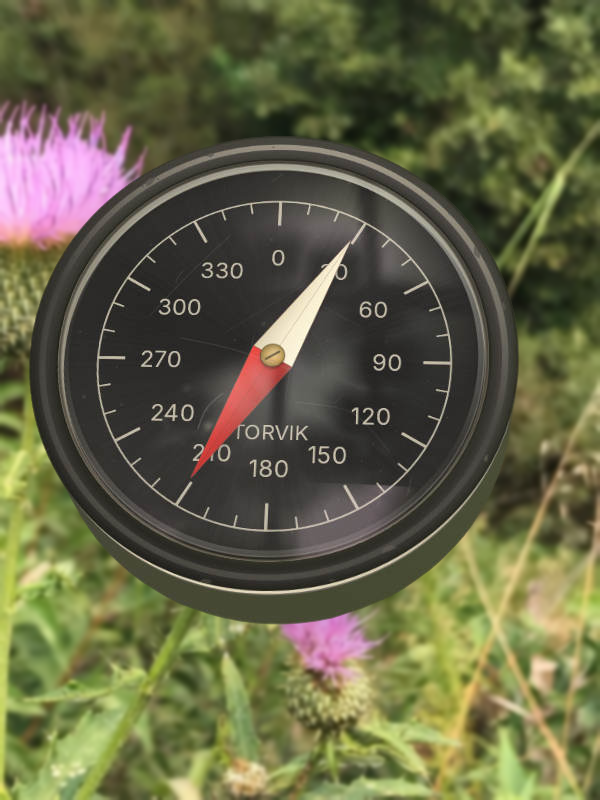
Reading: **210** °
